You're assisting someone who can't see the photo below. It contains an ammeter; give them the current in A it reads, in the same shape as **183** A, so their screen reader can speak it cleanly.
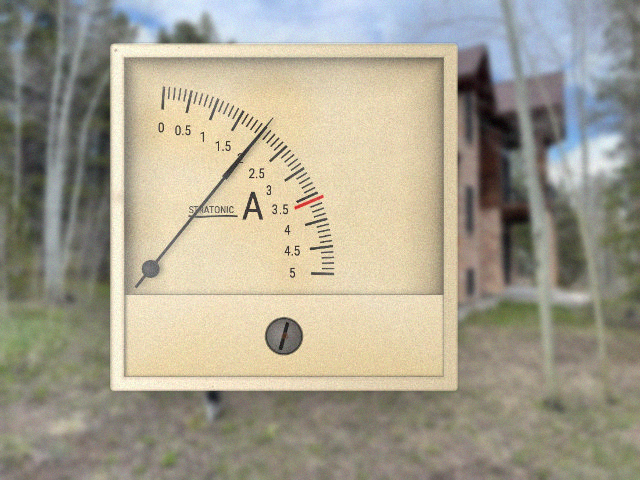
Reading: **2** A
